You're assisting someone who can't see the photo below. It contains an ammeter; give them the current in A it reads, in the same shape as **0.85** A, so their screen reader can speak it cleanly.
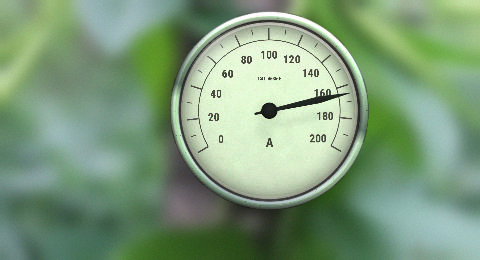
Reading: **165** A
